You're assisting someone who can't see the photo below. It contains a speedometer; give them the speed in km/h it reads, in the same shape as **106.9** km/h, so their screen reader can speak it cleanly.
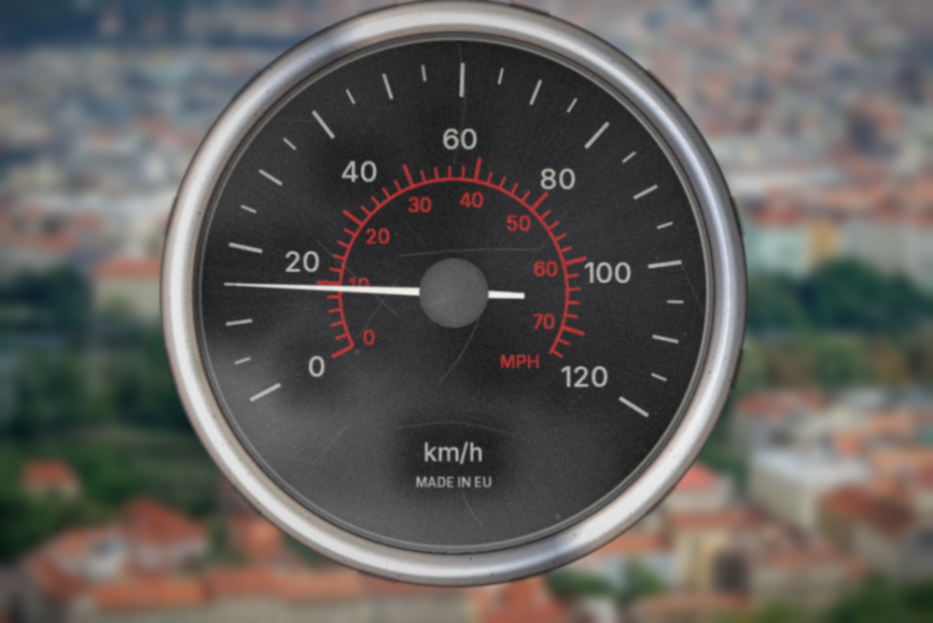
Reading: **15** km/h
